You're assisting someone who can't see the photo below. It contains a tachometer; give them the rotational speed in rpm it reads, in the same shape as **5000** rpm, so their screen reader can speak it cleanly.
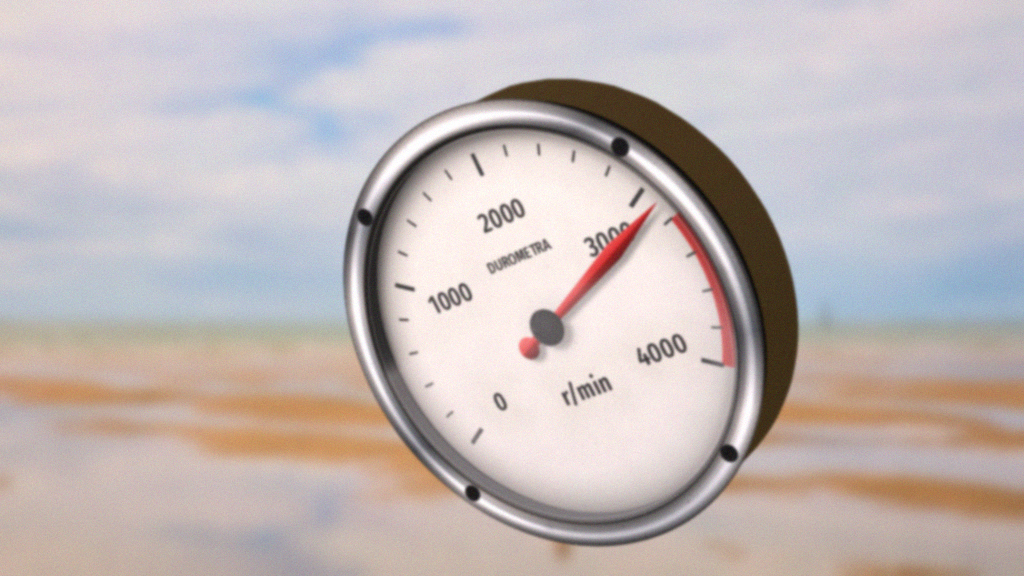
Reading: **3100** rpm
